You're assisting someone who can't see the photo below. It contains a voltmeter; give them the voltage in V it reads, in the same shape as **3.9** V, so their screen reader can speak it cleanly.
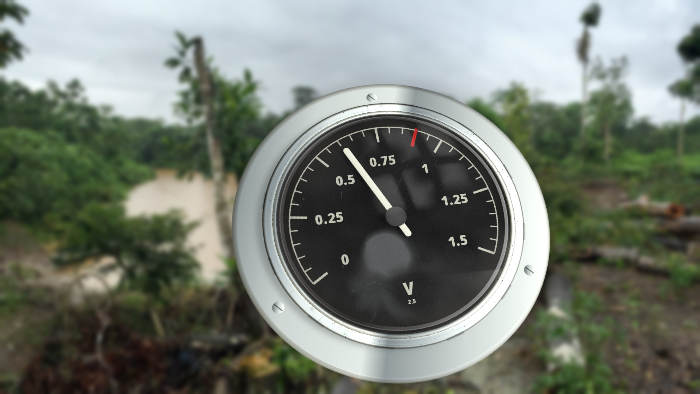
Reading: **0.6** V
